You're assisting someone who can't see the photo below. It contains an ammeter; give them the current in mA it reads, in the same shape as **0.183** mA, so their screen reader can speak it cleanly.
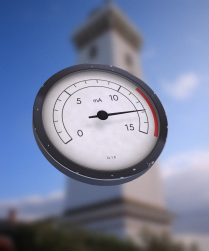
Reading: **13** mA
